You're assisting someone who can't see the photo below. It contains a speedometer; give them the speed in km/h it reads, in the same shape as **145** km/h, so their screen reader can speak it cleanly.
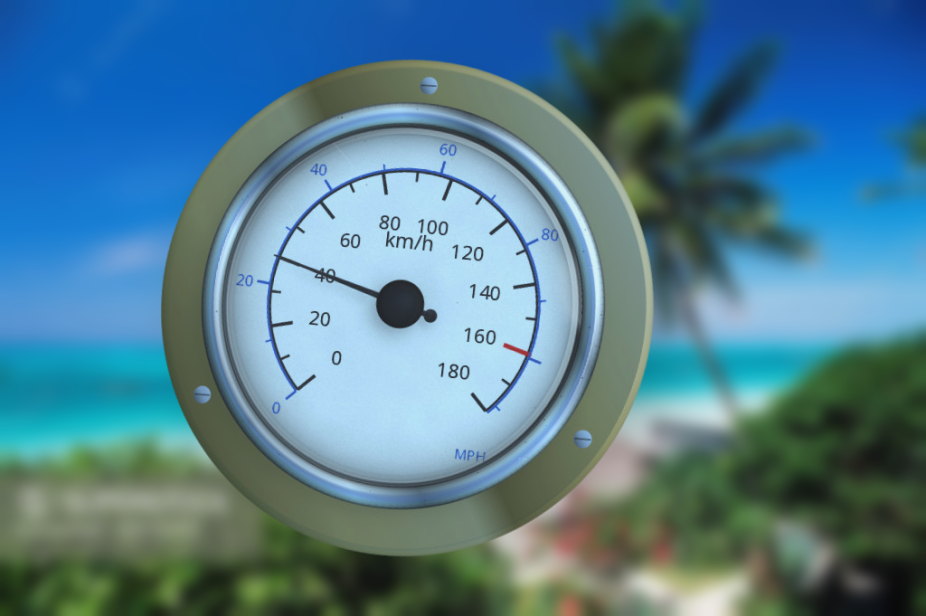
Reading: **40** km/h
